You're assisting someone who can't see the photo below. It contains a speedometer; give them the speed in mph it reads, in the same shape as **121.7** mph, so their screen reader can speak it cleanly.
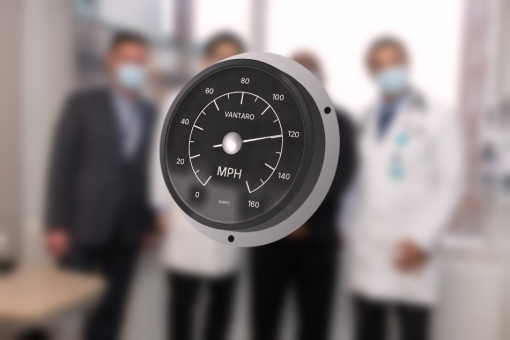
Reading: **120** mph
